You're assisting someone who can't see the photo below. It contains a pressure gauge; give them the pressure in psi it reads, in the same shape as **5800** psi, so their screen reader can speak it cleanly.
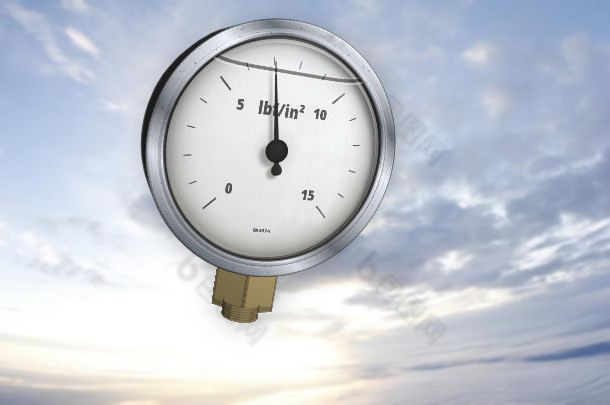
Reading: **7** psi
